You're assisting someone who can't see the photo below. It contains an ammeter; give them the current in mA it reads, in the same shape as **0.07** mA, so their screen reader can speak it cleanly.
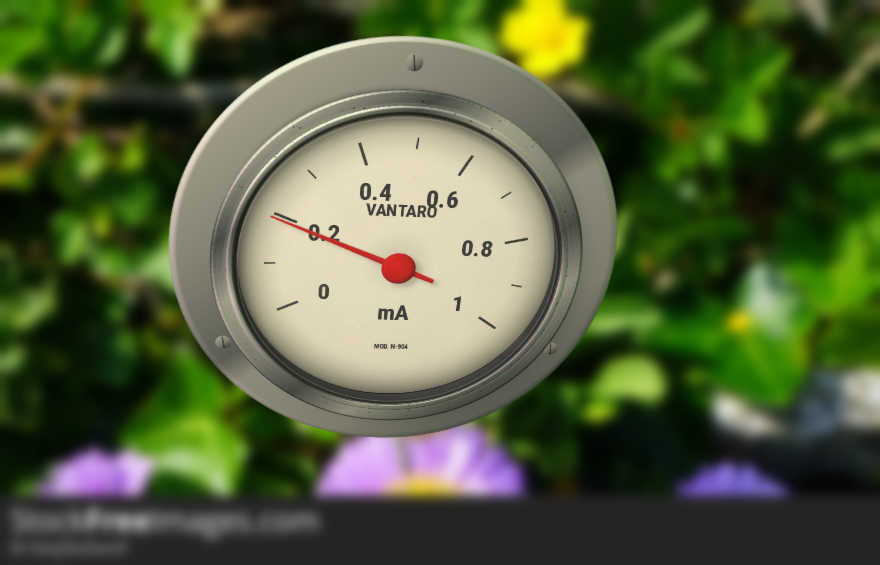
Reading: **0.2** mA
